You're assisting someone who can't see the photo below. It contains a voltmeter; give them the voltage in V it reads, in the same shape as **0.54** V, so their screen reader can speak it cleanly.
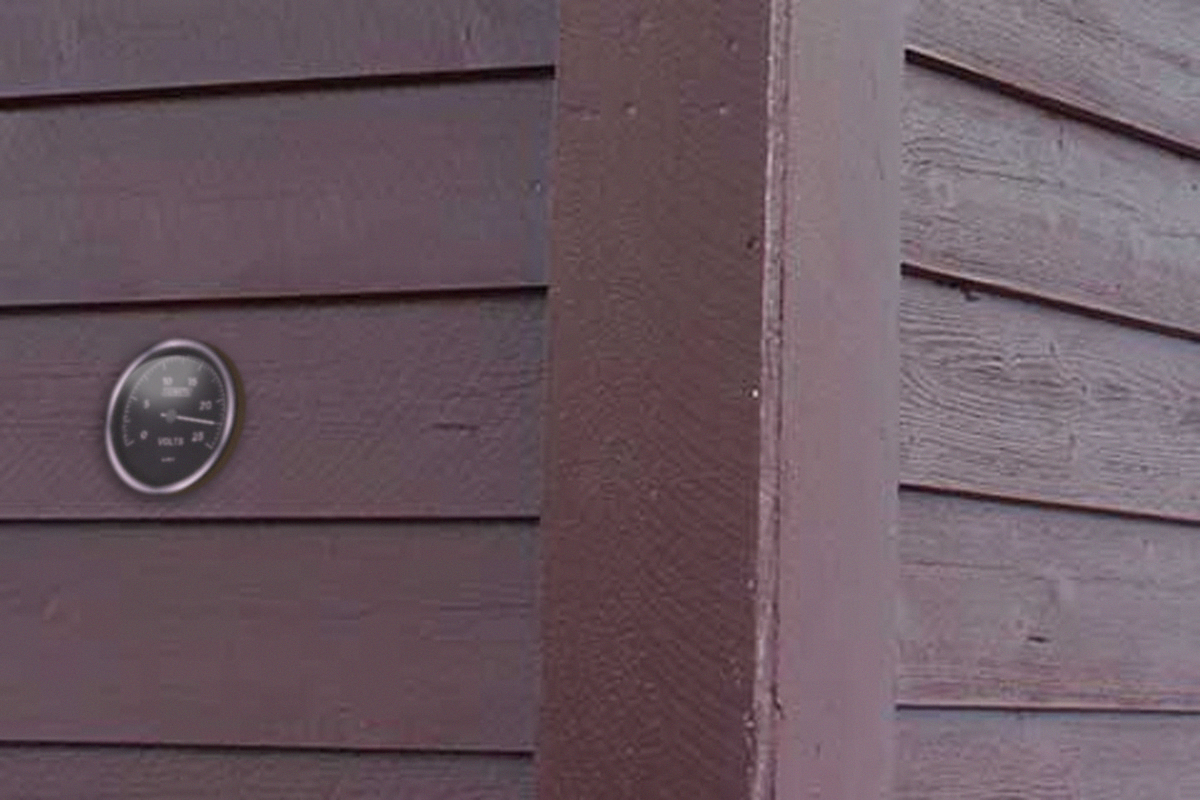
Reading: **22.5** V
